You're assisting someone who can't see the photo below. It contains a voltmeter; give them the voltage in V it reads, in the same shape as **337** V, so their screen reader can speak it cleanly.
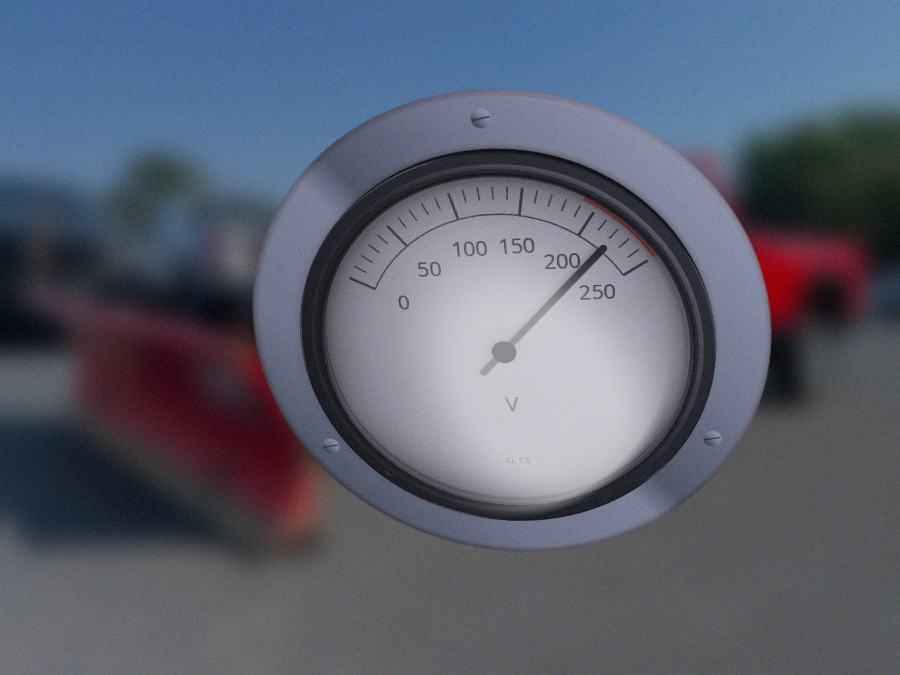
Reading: **220** V
